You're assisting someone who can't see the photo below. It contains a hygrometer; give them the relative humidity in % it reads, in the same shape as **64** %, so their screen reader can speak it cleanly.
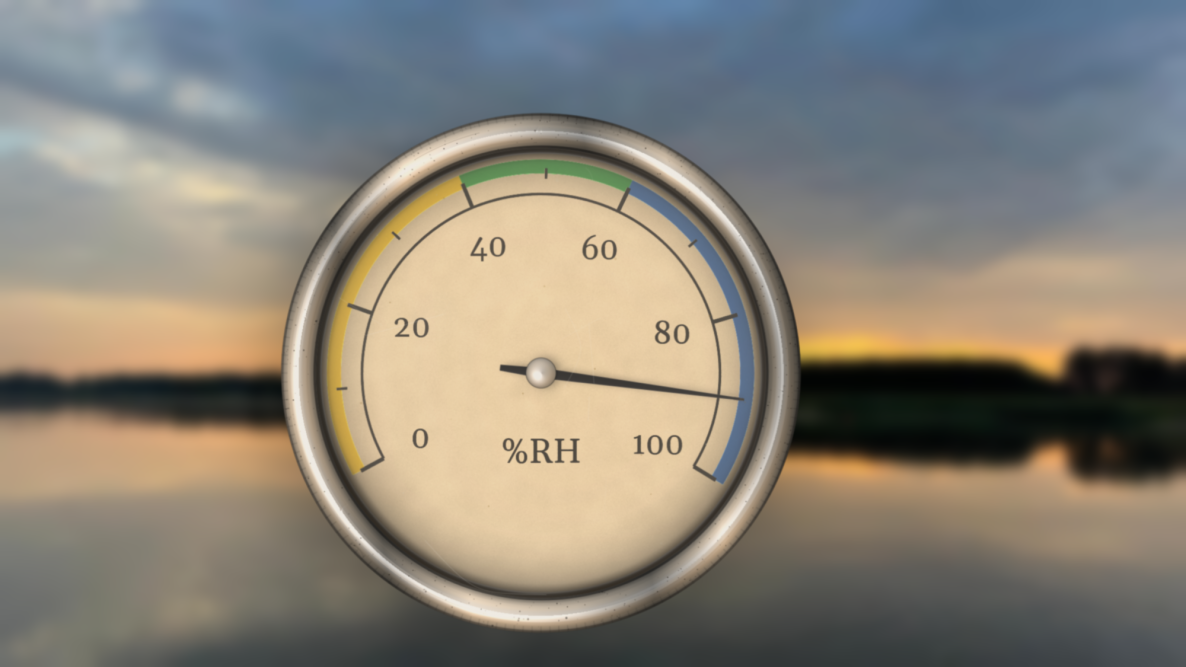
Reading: **90** %
